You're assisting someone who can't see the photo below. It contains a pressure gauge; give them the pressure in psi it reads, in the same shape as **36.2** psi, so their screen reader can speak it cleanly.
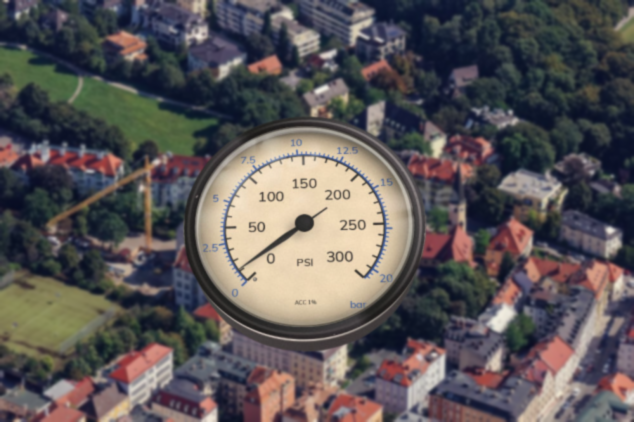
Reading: **10** psi
